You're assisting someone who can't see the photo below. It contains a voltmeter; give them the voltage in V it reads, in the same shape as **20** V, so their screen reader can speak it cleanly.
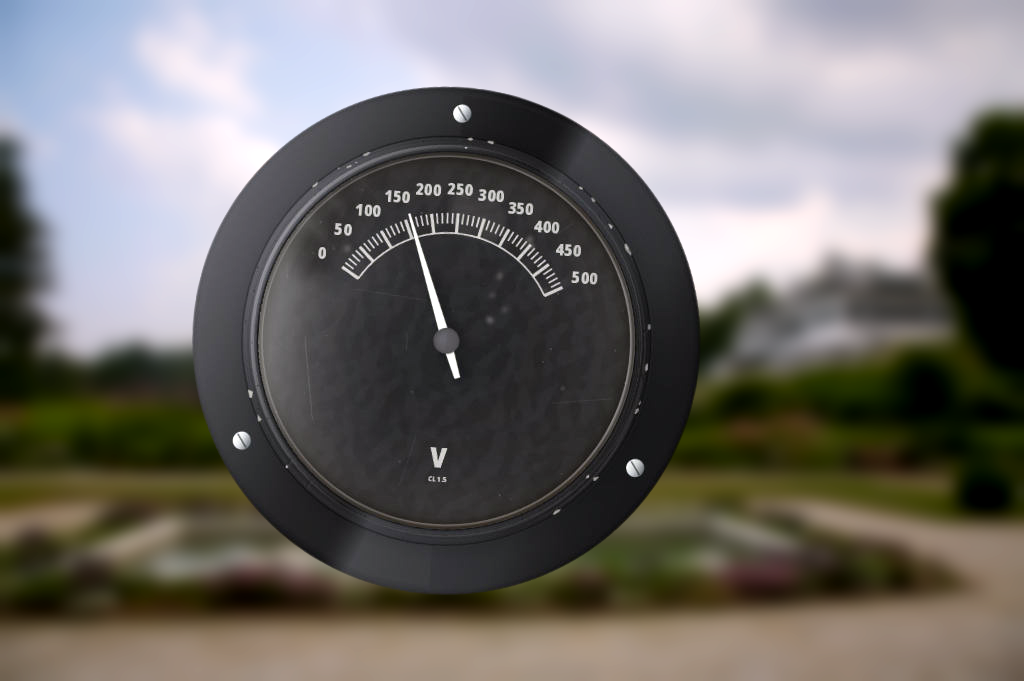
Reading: **160** V
